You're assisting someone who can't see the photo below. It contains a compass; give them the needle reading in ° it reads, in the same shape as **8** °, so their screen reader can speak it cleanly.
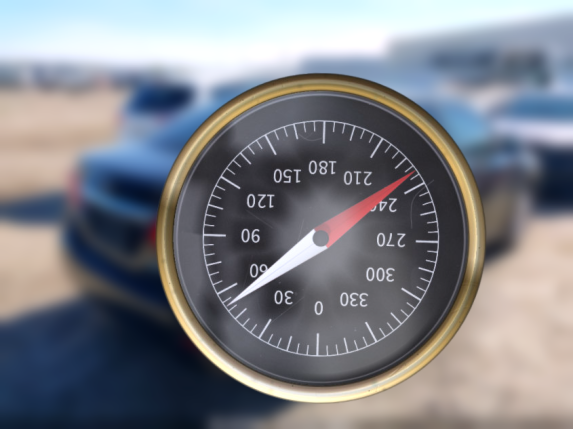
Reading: **232.5** °
